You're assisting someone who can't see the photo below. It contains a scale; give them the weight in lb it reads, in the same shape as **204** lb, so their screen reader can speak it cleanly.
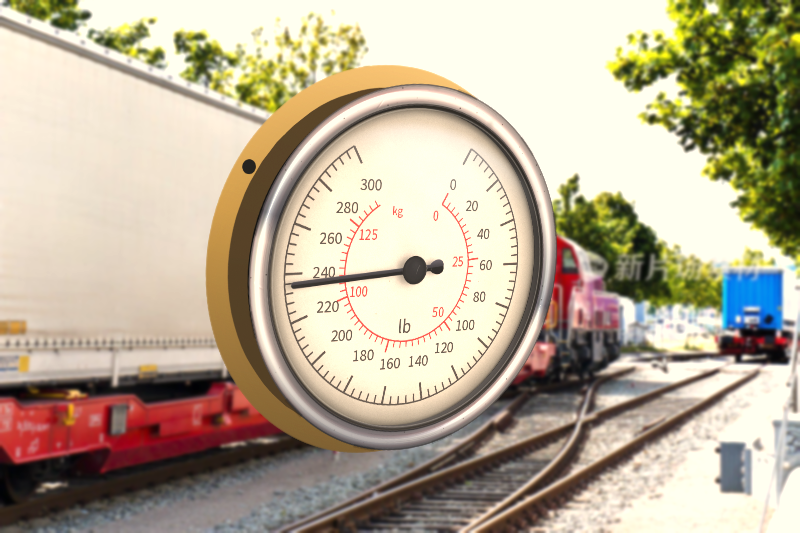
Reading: **236** lb
